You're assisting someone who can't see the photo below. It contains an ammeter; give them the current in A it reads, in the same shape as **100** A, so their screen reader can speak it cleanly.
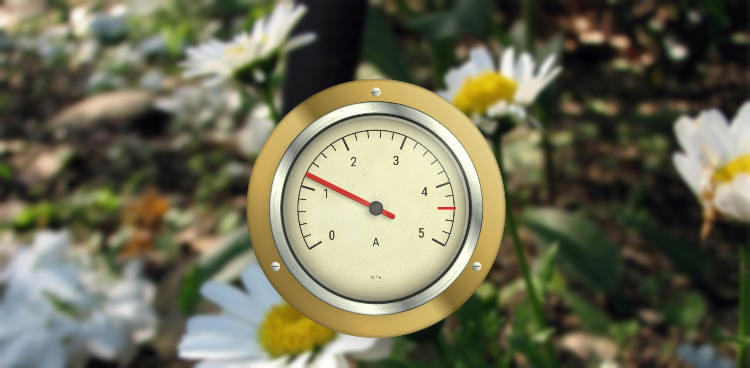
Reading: **1.2** A
